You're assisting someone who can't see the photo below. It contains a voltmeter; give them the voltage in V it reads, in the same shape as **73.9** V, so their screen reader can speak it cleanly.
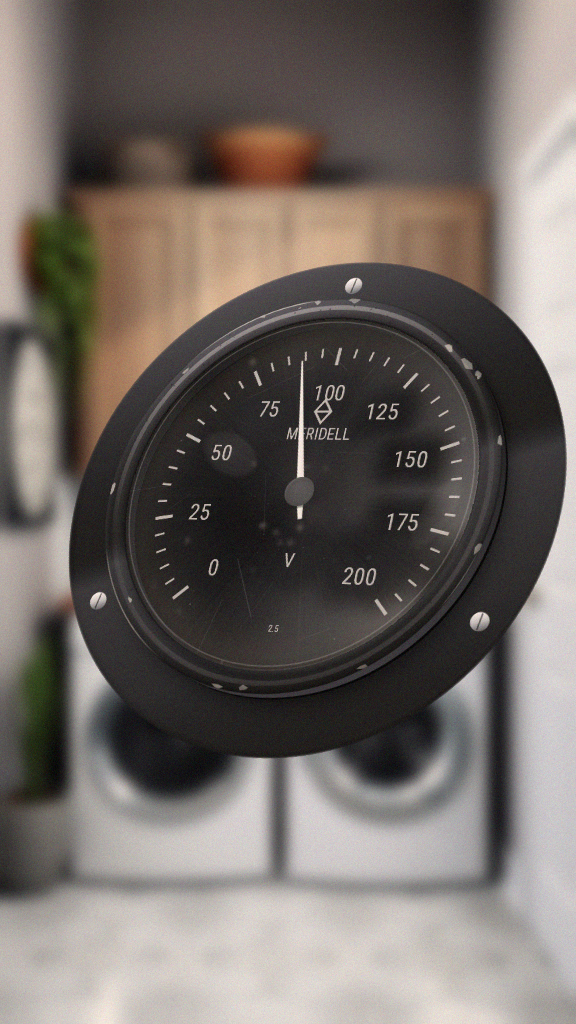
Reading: **90** V
